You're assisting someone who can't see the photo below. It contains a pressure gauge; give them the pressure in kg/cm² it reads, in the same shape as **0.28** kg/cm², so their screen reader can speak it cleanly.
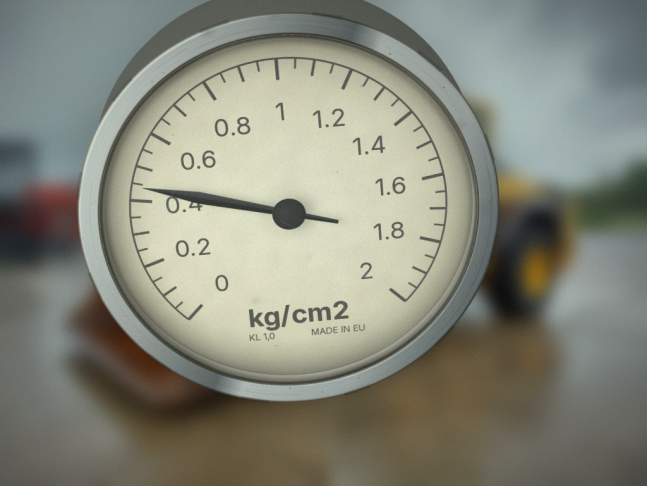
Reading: **0.45** kg/cm²
